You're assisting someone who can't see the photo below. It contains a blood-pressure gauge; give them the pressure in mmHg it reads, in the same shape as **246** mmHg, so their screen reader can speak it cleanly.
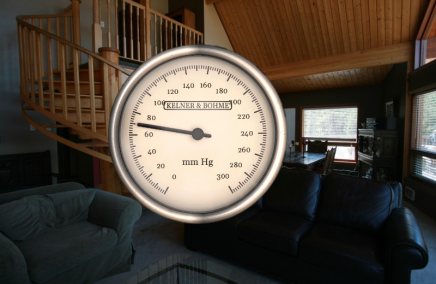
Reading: **70** mmHg
